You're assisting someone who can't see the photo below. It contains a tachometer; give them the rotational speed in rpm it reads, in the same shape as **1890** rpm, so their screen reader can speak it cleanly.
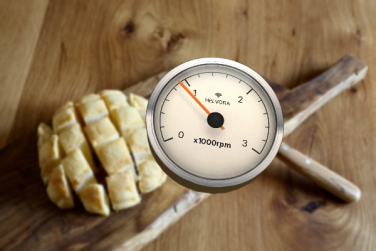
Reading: **900** rpm
